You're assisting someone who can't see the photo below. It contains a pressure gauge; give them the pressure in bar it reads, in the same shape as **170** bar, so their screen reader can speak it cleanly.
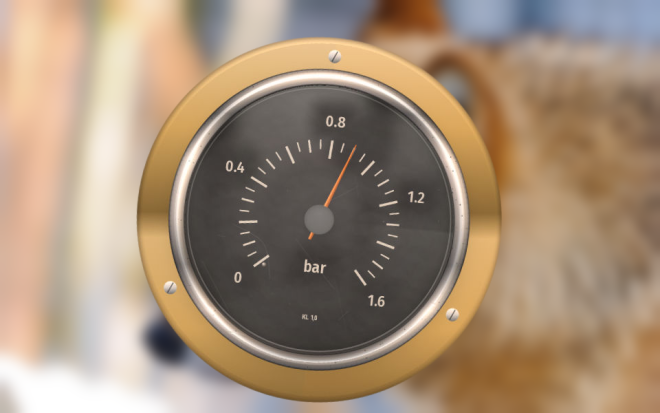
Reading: **0.9** bar
